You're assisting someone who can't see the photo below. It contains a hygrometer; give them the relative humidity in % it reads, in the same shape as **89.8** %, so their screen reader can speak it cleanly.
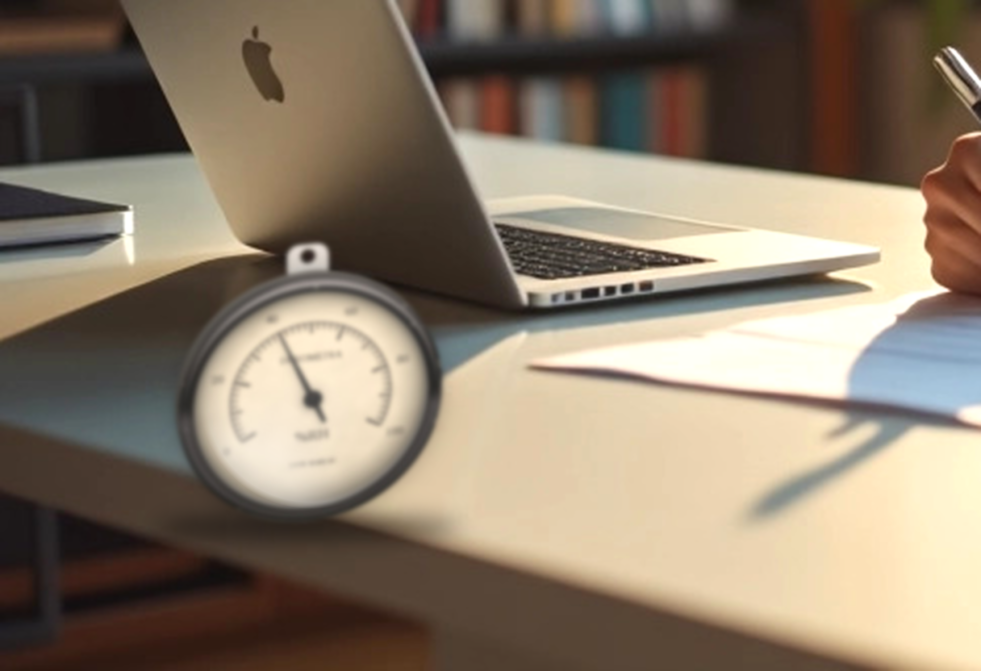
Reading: **40** %
